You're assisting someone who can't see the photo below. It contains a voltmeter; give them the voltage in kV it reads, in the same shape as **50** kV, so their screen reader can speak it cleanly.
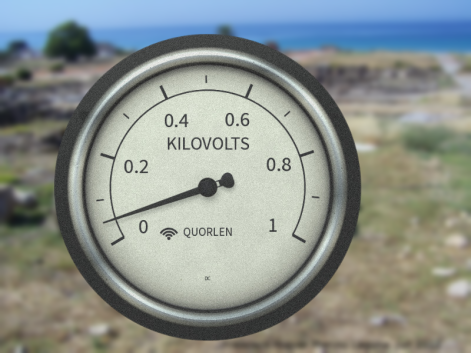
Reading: **0.05** kV
